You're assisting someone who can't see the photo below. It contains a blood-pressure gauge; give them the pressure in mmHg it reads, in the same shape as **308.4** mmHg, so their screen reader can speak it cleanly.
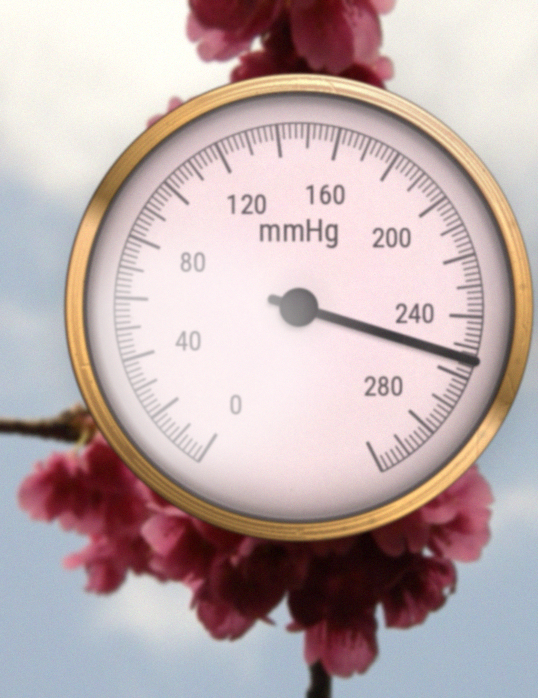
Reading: **254** mmHg
